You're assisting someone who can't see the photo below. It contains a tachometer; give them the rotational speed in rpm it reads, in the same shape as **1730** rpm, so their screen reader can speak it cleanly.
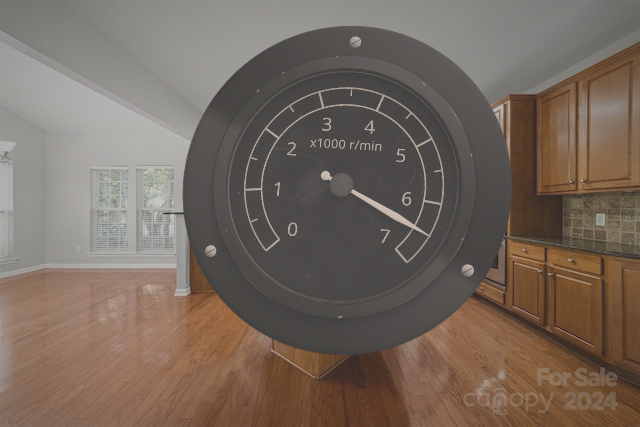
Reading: **6500** rpm
